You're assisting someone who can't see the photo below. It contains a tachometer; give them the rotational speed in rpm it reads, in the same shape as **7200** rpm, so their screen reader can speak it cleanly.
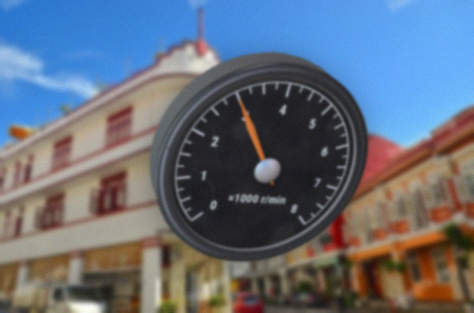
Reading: **3000** rpm
